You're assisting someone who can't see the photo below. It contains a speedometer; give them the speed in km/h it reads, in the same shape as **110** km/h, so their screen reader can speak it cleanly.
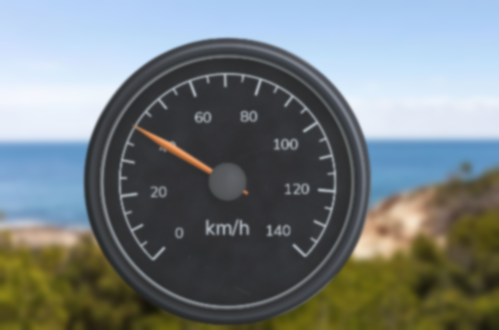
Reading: **40** km/h
